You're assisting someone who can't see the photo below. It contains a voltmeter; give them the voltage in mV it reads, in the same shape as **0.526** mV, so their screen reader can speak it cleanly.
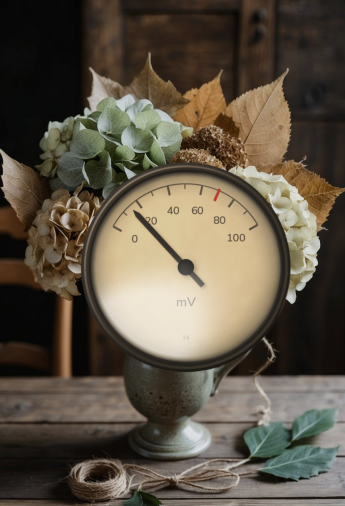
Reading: **15** mV
